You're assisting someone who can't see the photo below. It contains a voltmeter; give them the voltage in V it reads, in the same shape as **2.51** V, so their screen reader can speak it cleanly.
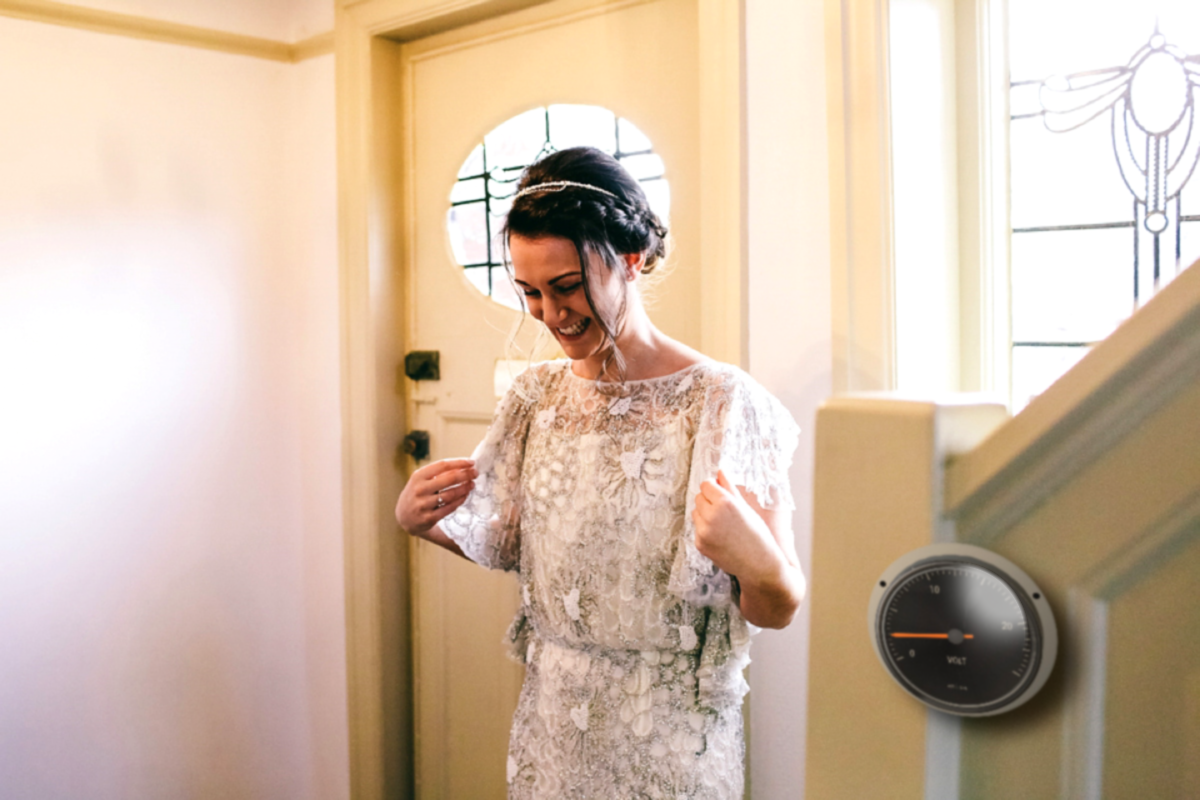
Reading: **2.5** V
